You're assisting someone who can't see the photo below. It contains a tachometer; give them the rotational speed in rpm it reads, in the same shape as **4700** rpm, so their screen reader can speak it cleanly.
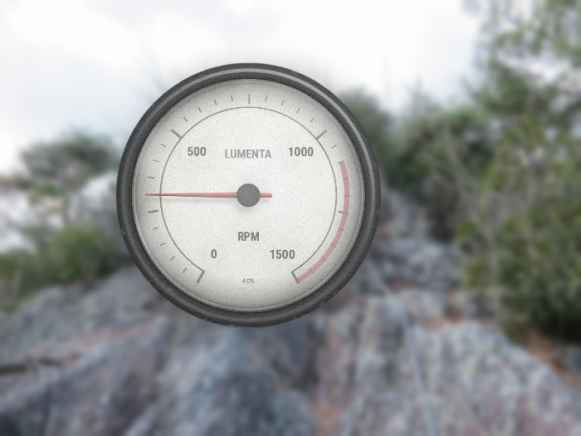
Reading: **300** rpm
